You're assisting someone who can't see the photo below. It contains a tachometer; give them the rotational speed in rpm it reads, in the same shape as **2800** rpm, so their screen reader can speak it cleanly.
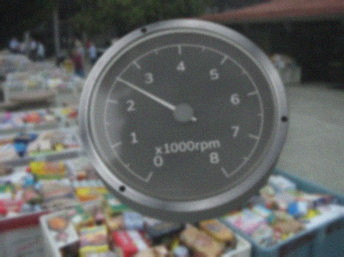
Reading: **2500** rpm
